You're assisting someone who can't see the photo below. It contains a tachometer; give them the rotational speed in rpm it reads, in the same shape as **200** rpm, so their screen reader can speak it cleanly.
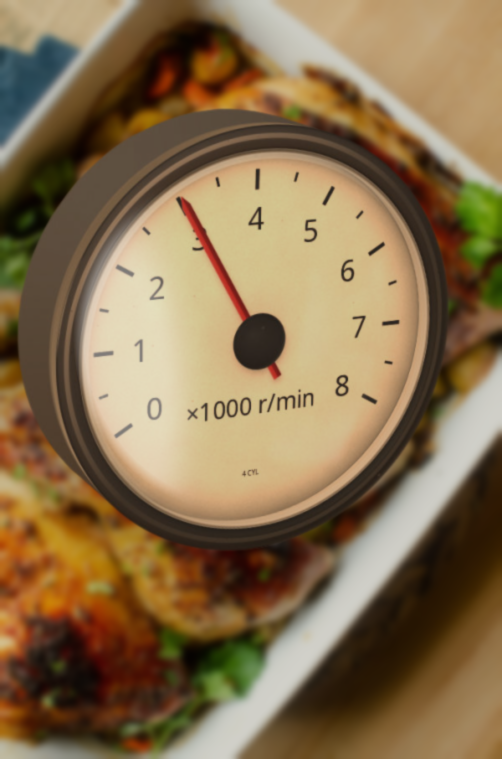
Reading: **3000** rpm
